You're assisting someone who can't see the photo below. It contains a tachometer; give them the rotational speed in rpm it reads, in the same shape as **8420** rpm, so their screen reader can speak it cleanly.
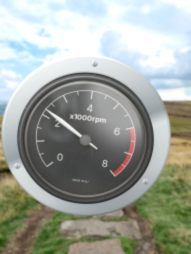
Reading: **2250** rpm
